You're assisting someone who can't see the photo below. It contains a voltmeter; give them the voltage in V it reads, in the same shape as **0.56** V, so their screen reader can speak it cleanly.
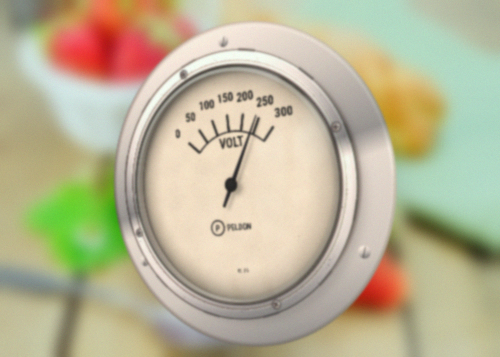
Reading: **250** V
